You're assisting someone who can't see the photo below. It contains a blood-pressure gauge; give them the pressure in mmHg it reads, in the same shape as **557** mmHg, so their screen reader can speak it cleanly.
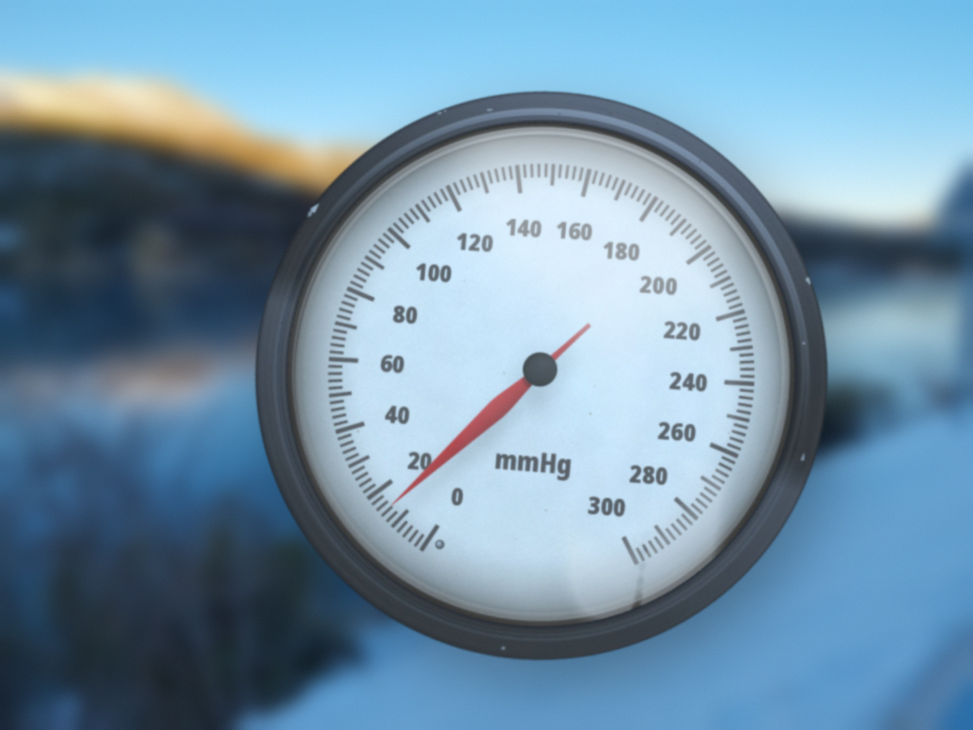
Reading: **14** mmHg
